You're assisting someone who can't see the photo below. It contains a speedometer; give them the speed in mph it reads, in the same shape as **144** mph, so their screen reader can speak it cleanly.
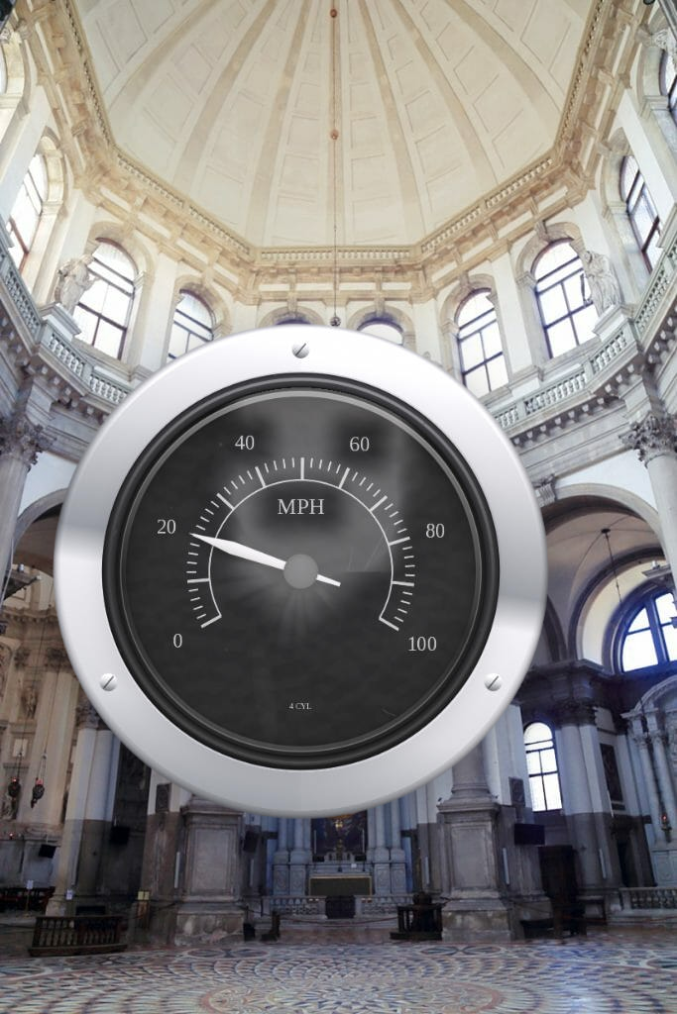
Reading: **20** mph
